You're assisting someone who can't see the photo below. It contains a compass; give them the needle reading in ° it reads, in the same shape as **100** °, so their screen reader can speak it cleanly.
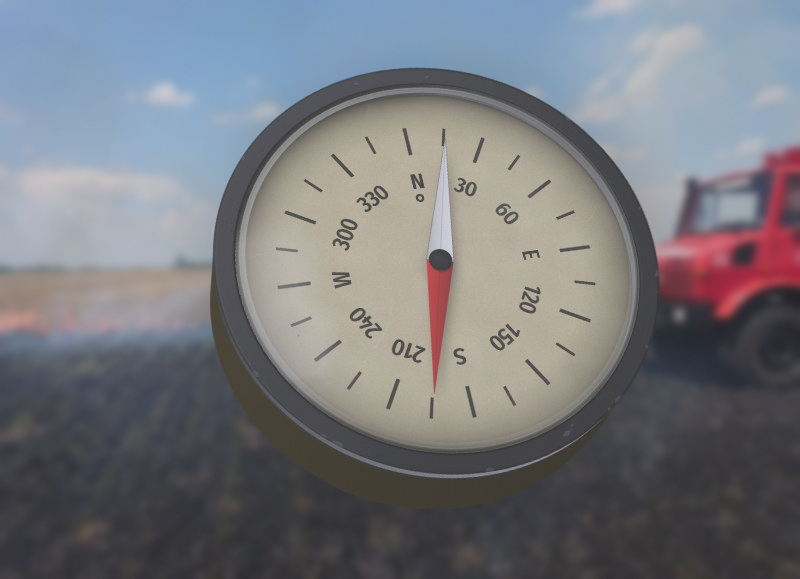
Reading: **195** °
